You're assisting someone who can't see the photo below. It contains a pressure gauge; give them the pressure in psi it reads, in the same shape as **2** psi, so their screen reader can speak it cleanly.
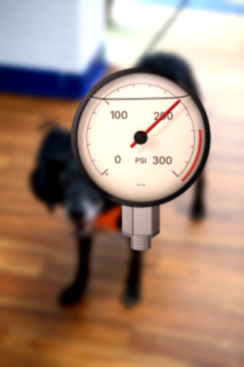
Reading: **200** psi
